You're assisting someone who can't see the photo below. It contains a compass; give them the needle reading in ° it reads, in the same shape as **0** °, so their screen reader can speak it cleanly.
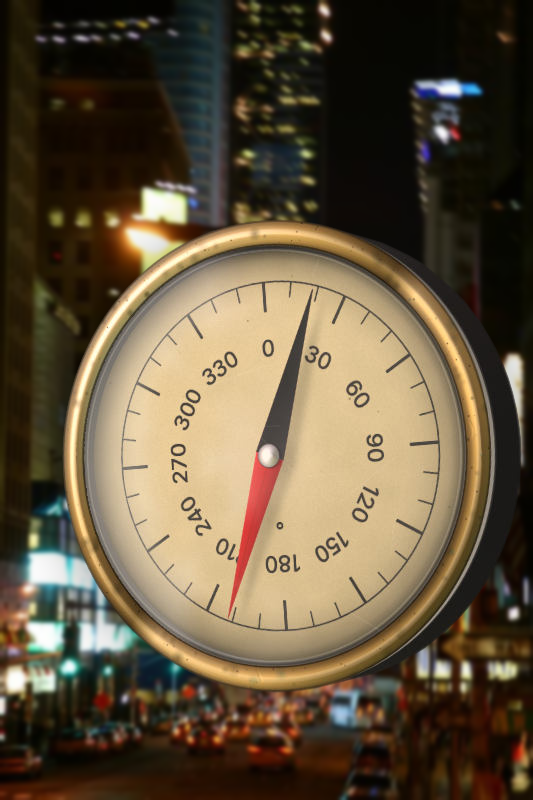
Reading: **200** °
